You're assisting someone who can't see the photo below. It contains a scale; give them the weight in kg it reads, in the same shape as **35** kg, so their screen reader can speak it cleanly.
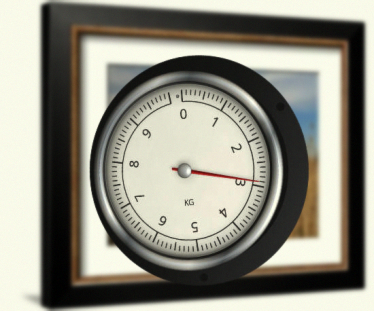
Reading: **2.9** kg
